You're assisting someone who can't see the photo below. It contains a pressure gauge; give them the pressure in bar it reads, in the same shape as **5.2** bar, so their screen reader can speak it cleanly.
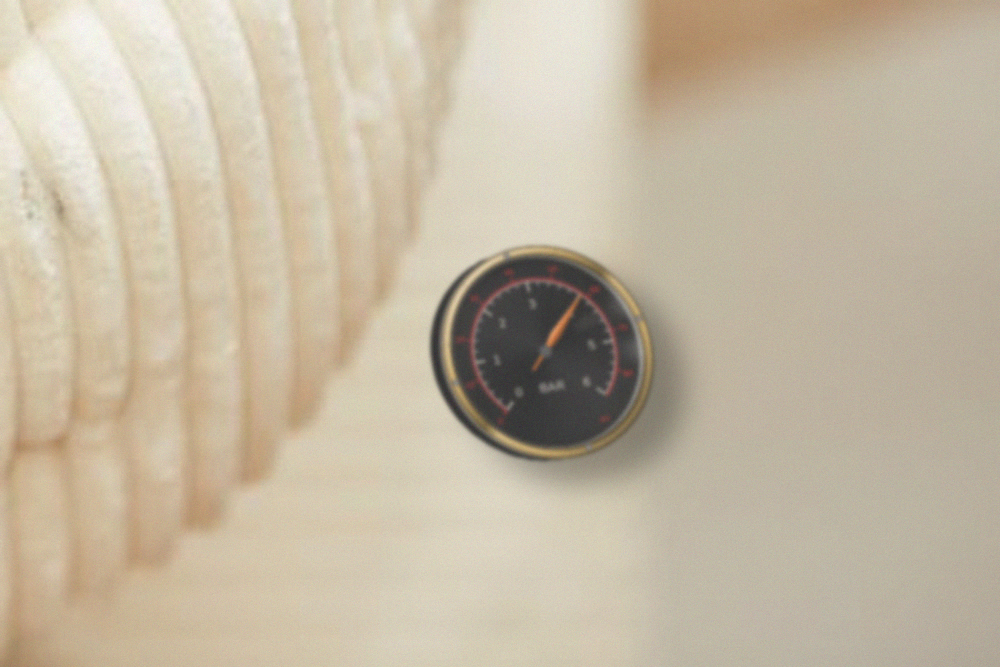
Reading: **4** bar
